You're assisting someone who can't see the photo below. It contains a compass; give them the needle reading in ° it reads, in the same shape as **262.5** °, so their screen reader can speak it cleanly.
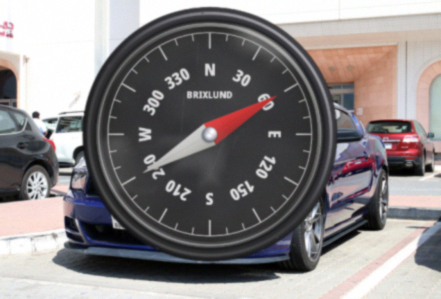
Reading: **60** °
